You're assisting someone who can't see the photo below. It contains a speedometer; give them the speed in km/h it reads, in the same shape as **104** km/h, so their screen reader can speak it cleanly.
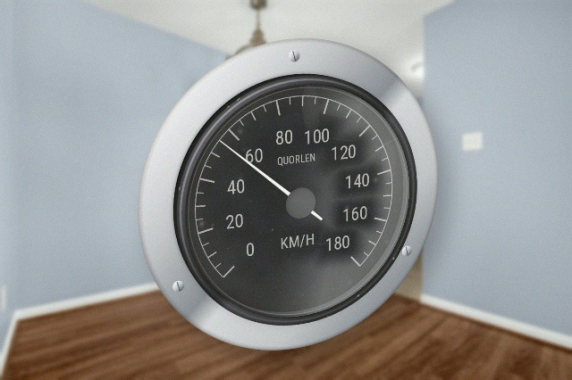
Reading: **55** km/h
